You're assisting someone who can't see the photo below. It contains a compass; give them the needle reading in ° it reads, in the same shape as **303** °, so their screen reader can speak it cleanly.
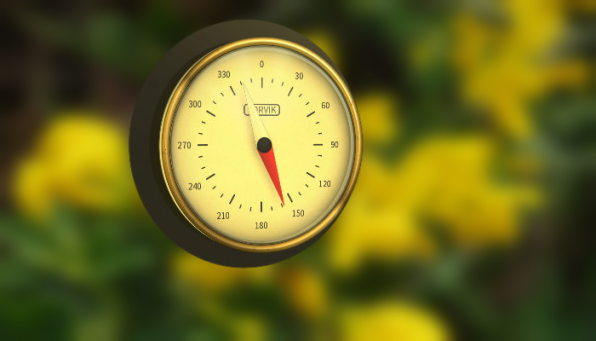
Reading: **160** °
